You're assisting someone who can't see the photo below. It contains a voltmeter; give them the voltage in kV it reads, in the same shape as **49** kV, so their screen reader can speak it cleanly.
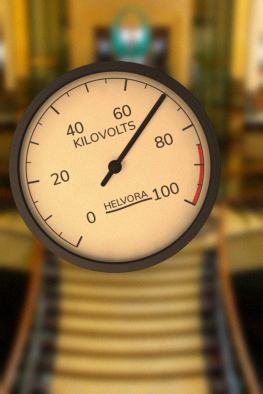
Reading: **70** kV
